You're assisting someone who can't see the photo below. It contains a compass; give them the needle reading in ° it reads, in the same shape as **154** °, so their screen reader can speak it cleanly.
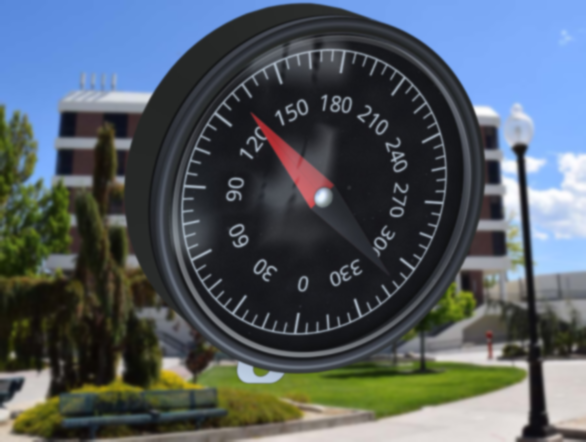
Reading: **130** °
